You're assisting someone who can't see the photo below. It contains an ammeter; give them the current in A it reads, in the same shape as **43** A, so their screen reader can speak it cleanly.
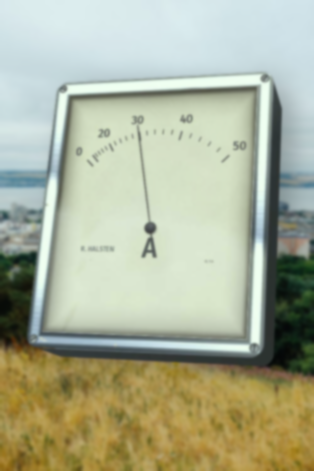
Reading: **30** A
